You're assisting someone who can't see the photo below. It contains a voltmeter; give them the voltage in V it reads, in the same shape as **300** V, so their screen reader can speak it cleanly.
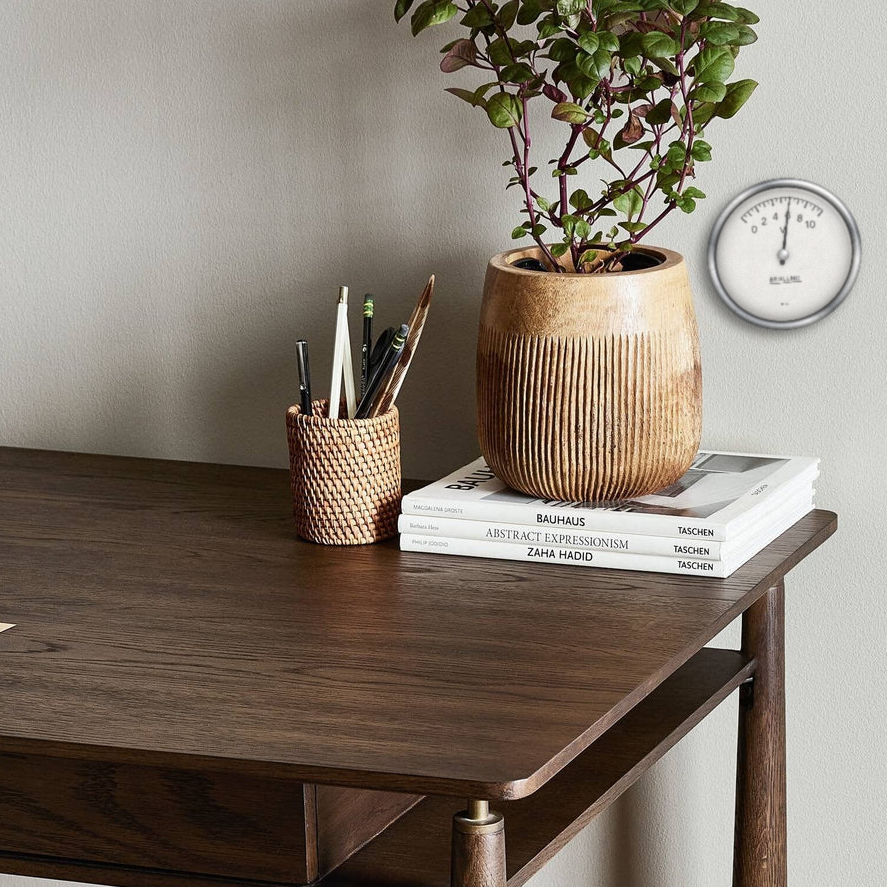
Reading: **6** V
